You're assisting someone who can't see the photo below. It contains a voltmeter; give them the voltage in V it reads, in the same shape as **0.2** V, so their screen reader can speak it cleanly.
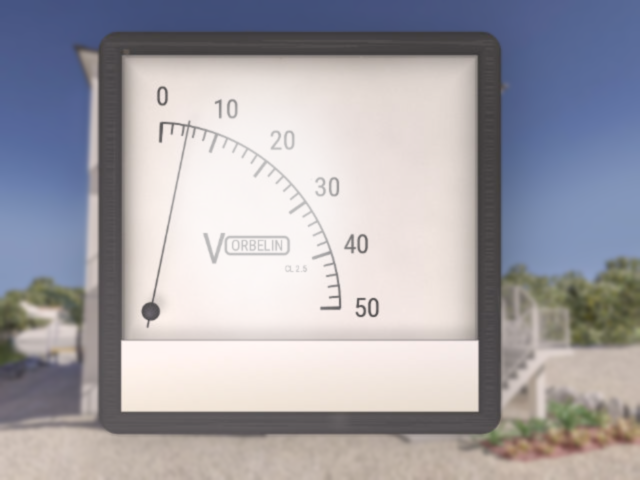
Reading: **5** V
